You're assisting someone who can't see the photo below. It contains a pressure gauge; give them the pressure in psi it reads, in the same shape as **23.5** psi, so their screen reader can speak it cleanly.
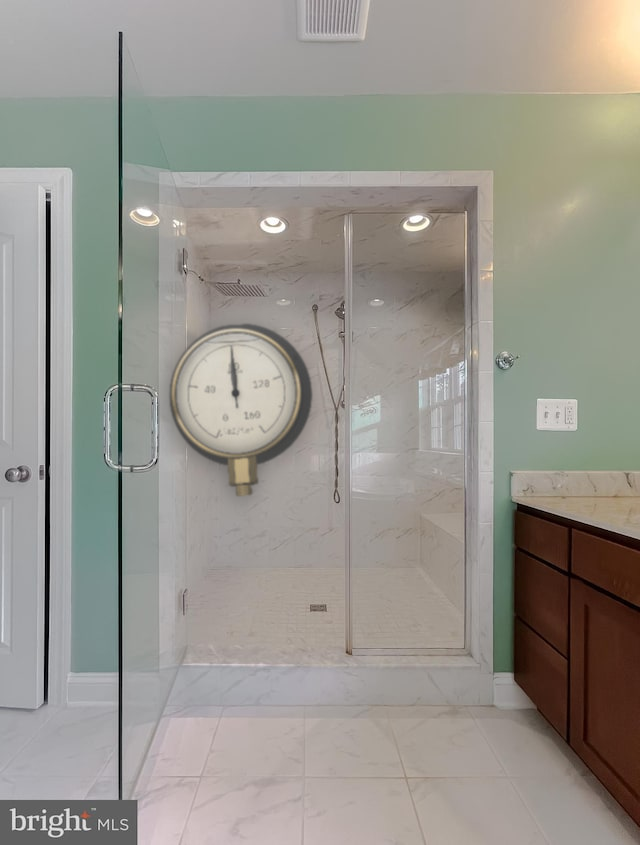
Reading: **80** psi
